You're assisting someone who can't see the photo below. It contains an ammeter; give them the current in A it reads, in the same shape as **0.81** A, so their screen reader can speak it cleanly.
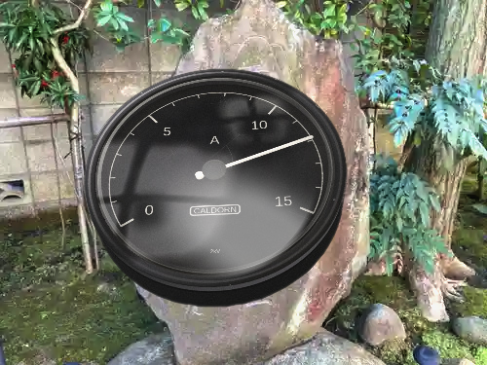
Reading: **12** A
